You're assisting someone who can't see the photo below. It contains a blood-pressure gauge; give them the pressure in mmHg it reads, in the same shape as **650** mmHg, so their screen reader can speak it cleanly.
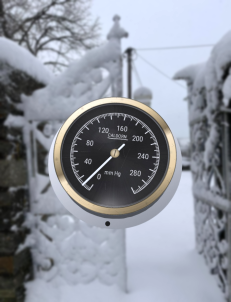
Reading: **10** mmHg
